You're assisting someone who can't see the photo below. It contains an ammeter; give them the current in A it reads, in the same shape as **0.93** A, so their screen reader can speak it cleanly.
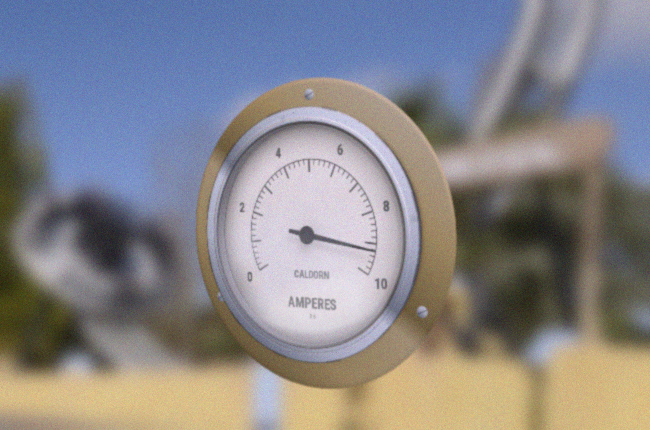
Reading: **9.2** A
